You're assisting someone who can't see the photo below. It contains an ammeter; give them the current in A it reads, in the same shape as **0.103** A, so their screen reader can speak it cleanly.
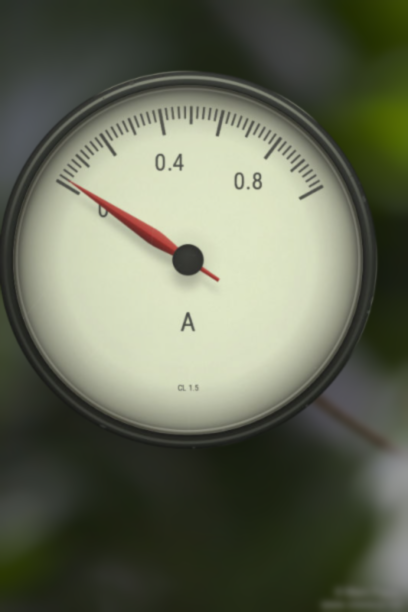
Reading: **0.02** A
